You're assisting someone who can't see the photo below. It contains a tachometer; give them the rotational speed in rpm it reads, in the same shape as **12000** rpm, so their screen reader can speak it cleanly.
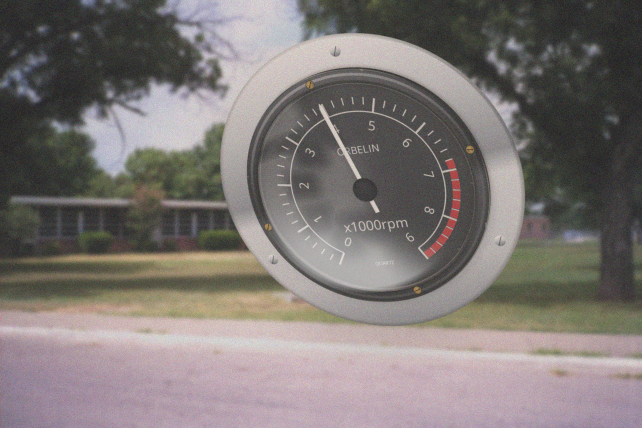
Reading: **4000** rpm
